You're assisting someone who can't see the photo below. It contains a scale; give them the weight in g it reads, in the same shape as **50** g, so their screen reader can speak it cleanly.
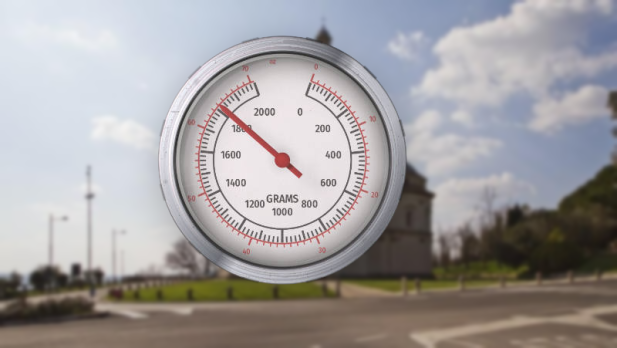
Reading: **1820** g
